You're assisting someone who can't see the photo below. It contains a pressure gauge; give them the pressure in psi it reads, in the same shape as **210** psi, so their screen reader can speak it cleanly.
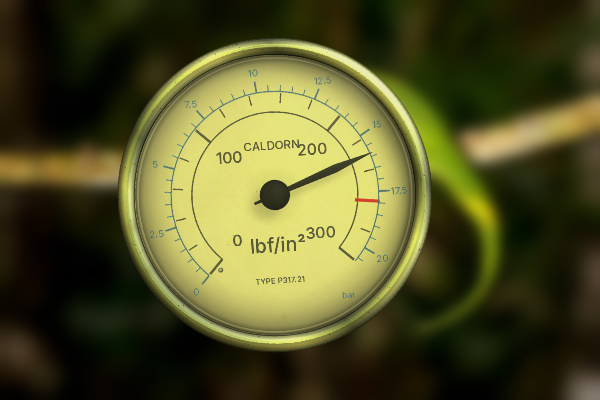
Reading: **230** psi
